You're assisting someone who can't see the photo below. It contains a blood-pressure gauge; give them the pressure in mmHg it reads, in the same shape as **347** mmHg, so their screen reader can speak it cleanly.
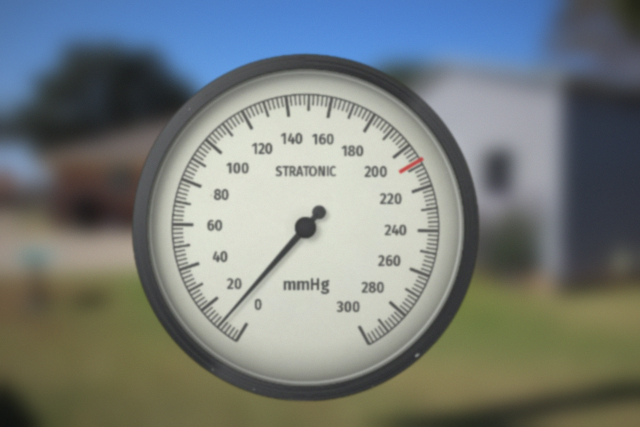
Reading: **10** mmHg
